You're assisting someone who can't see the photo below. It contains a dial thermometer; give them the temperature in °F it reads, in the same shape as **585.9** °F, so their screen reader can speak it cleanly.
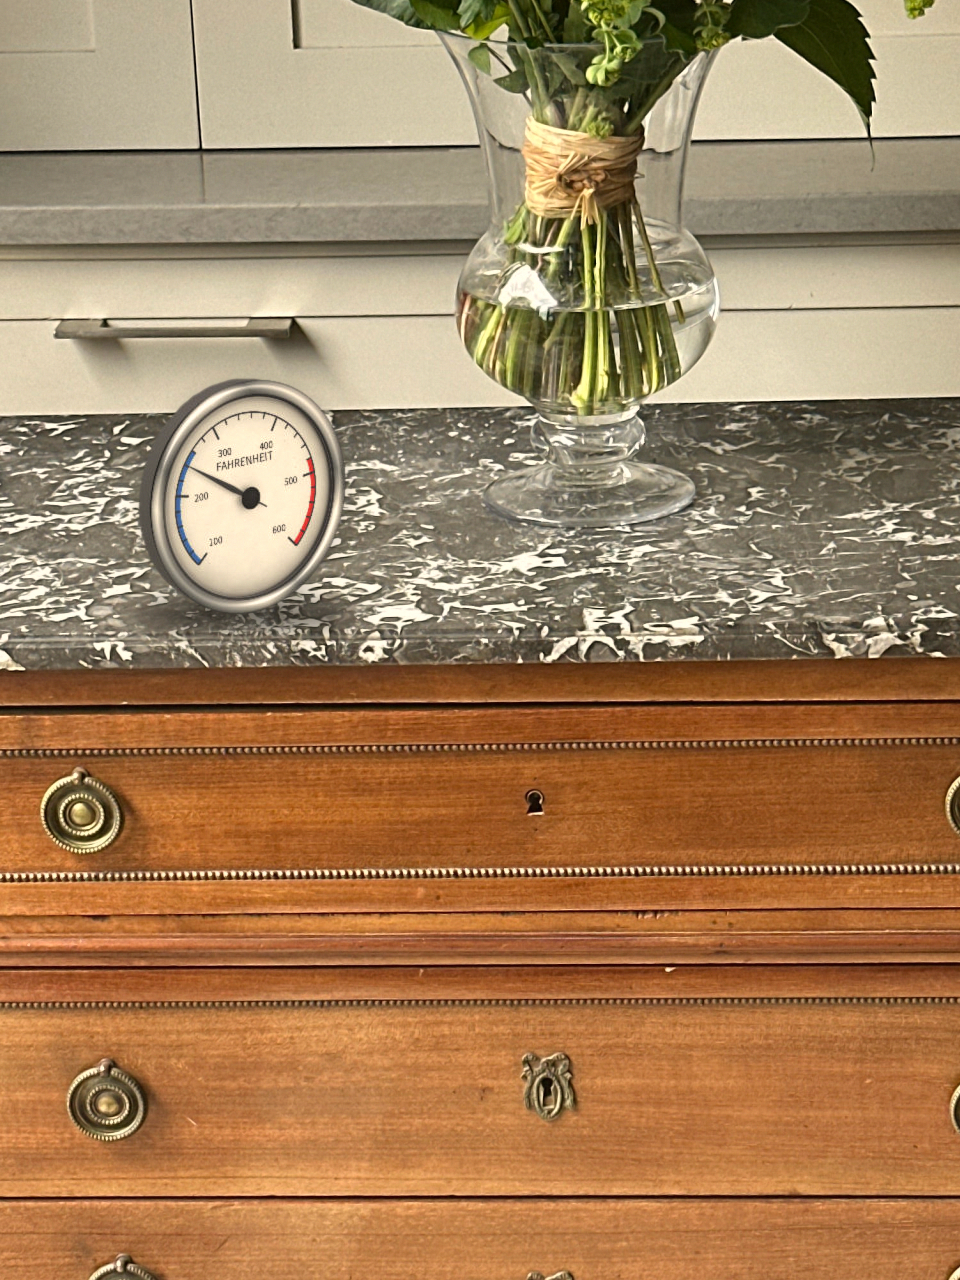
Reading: **240** °F
